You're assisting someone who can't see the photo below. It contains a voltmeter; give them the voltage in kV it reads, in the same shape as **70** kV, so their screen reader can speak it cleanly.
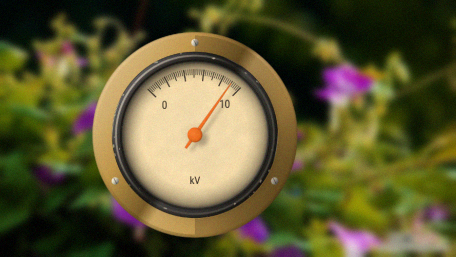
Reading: **9** kV
